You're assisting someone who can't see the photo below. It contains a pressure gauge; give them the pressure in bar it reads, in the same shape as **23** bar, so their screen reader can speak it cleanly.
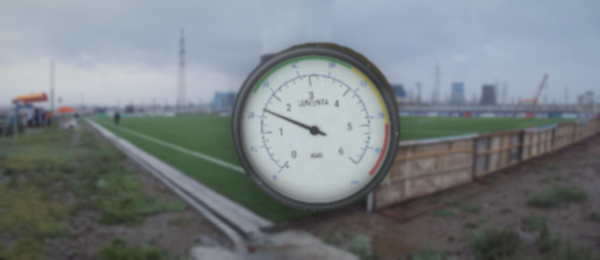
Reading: **1.6** bar
